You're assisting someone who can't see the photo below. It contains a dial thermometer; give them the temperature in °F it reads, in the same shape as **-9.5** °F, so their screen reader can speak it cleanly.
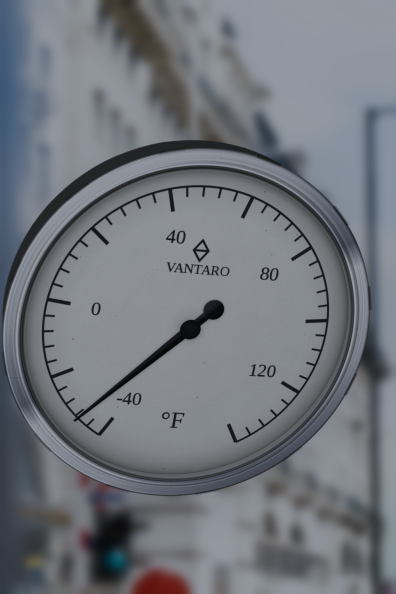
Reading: **-32** °F
